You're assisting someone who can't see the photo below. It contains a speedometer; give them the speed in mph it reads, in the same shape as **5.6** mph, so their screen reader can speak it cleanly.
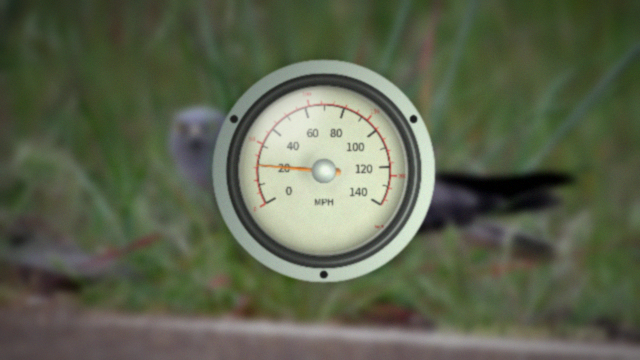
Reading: **20** mph
